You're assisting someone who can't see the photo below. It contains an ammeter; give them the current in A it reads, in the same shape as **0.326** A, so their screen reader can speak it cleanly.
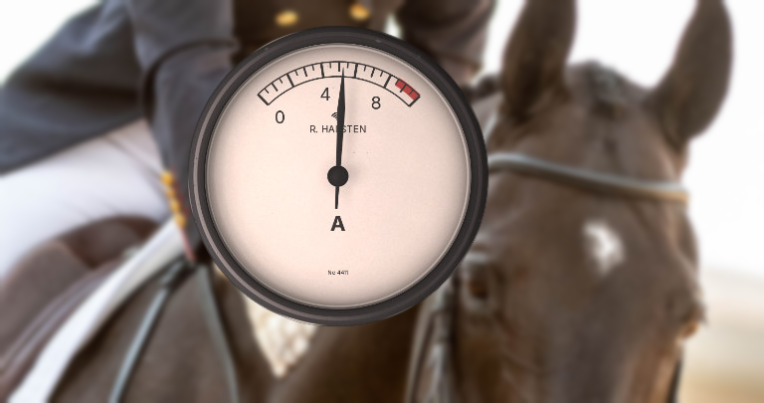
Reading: **5.25** A
